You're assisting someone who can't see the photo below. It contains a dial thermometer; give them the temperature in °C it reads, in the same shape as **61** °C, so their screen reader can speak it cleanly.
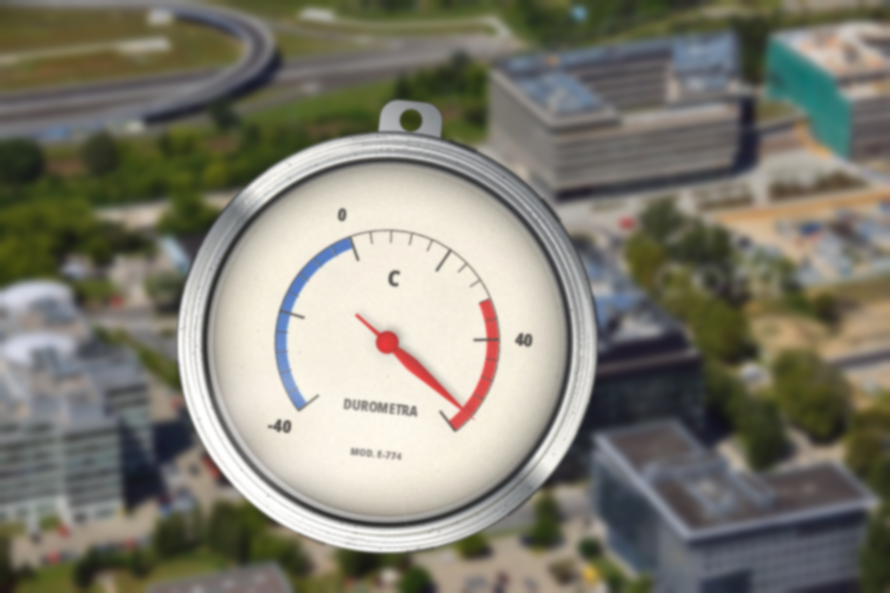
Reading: **56** °C
